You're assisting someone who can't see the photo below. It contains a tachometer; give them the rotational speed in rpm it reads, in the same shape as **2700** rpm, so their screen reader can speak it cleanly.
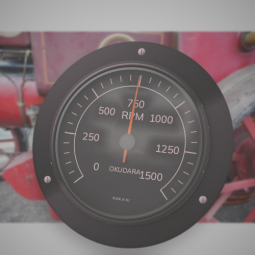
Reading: **750** rpm
